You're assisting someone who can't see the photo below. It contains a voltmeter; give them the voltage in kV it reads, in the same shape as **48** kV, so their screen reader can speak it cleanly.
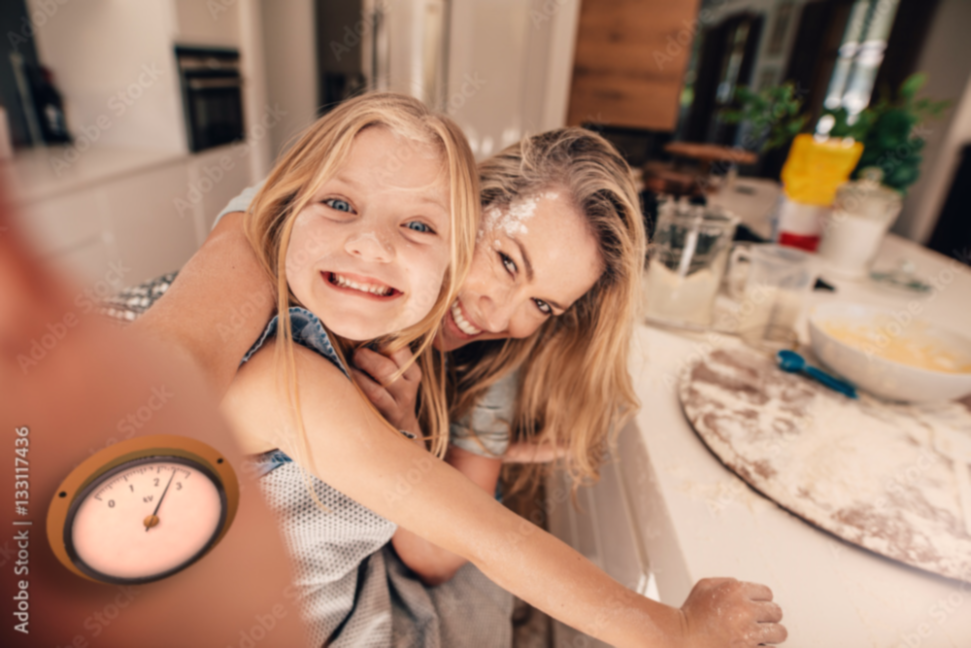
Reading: **2.5** kV
